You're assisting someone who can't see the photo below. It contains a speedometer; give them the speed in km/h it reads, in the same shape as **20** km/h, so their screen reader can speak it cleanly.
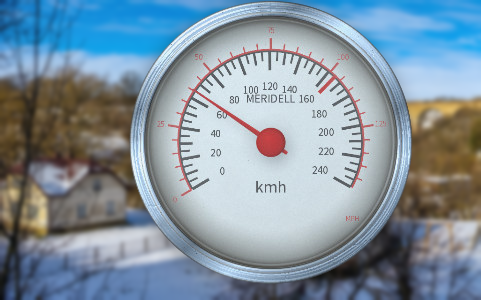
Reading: **65** km/h
